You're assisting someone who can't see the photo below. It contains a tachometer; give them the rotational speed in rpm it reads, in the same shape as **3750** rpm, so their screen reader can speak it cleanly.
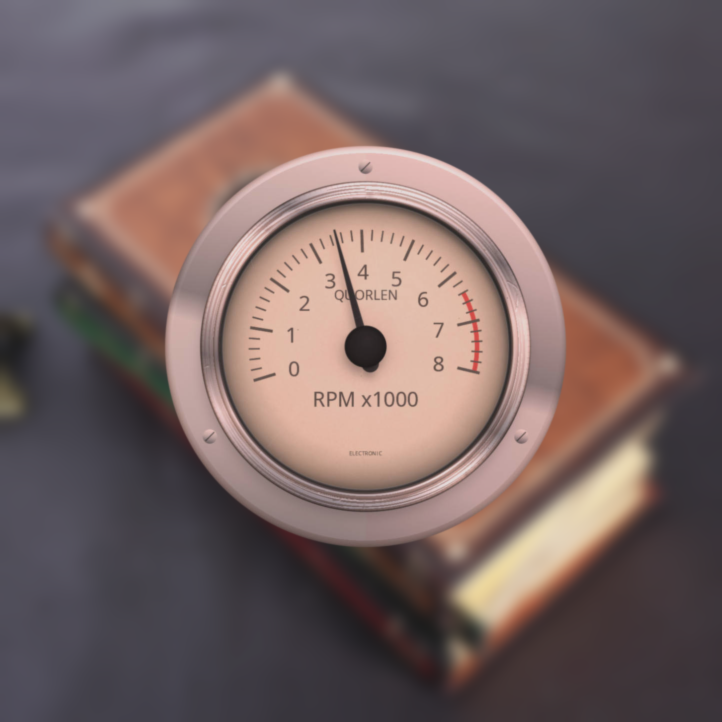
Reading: **3500** rpm
